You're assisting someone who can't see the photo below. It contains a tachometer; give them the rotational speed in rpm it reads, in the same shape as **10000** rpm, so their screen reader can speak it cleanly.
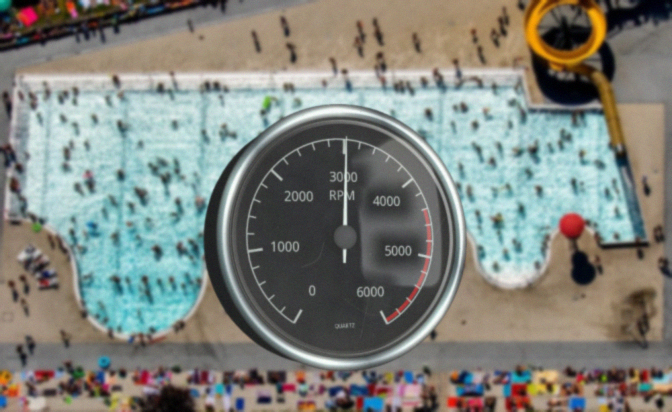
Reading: **3000** rpm
